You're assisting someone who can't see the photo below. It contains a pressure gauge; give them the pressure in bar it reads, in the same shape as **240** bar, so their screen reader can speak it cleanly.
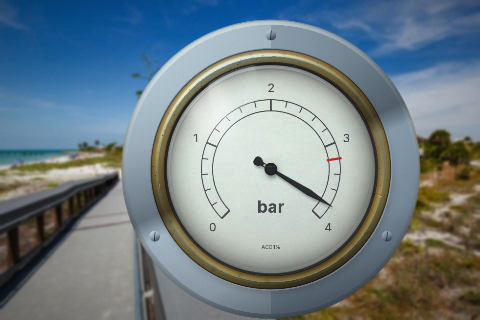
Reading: **3.8** bar
